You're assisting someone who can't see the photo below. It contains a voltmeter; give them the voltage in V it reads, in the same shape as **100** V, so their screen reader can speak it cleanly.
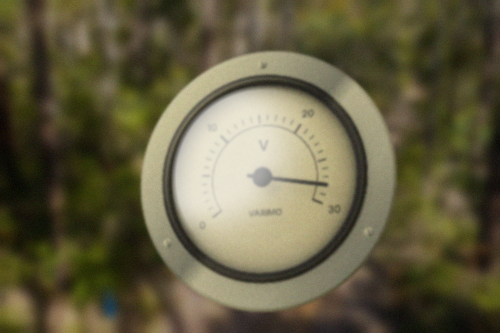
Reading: **28** V
